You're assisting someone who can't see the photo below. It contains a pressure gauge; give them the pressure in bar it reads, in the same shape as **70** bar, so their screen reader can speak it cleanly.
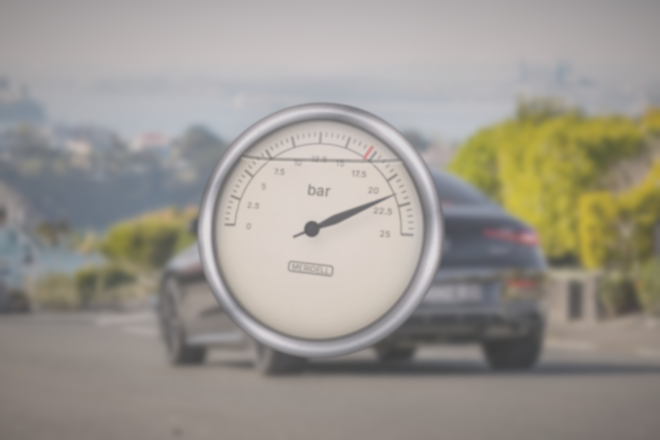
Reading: **21.5** bar
